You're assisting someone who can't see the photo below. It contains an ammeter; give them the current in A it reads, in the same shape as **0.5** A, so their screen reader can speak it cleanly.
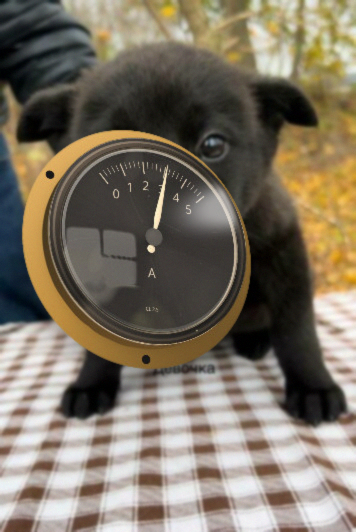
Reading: **3** A
